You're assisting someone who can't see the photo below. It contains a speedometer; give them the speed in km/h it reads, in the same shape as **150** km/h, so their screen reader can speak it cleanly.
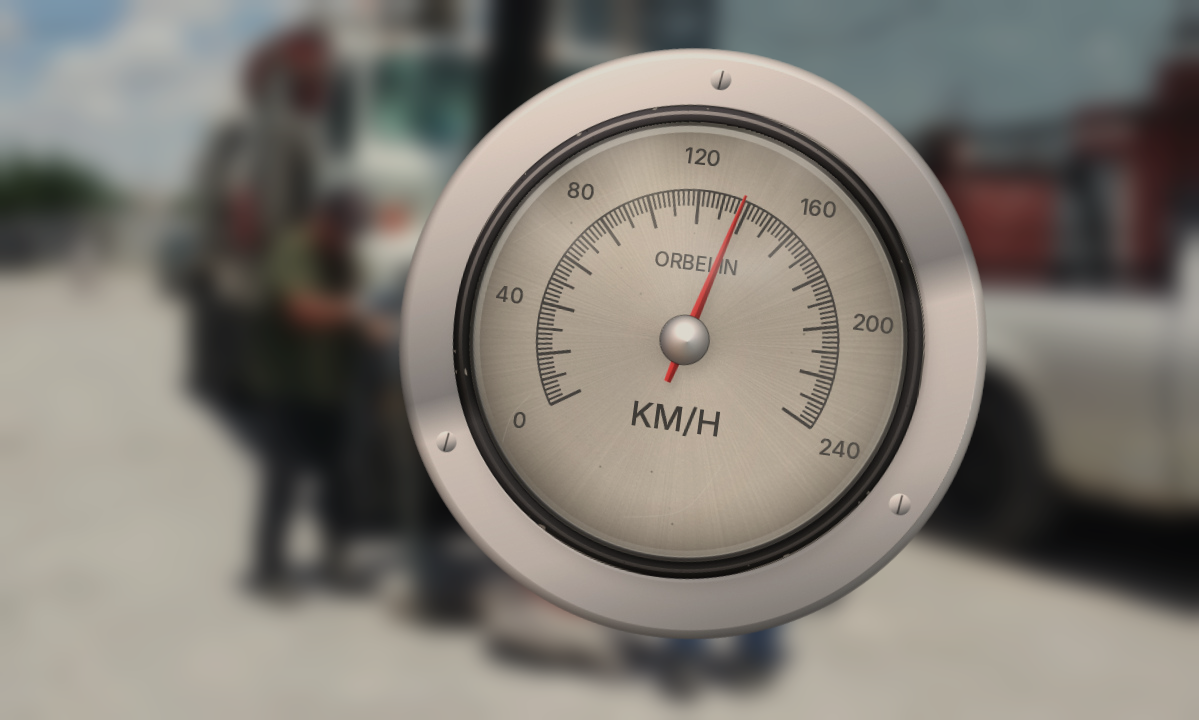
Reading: **138** km/h
